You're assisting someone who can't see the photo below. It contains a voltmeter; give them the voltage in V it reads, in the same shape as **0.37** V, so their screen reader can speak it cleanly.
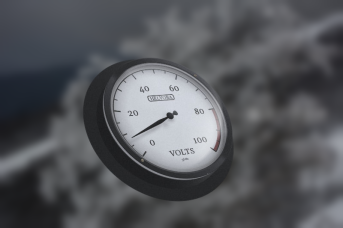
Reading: **7.5** V
